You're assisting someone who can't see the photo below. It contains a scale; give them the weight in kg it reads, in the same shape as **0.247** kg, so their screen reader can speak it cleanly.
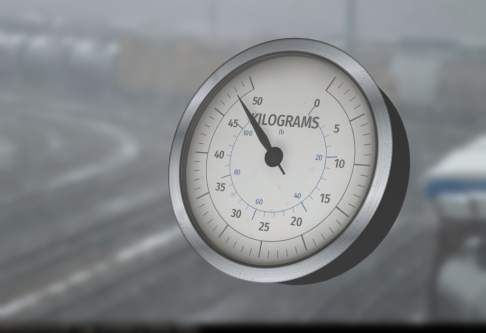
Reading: **48** kg
